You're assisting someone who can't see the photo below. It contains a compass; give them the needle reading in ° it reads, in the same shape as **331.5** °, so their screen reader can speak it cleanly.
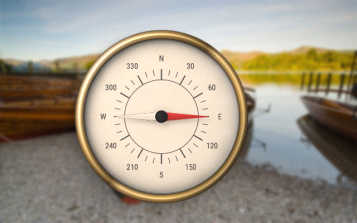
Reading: **90** °
